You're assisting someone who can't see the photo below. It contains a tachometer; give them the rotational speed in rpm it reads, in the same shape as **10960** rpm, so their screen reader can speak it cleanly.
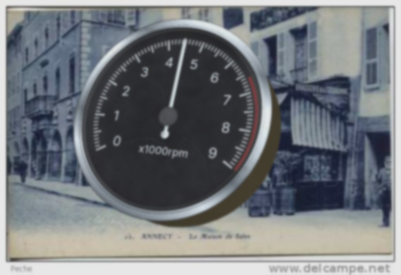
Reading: **4500** rpm
